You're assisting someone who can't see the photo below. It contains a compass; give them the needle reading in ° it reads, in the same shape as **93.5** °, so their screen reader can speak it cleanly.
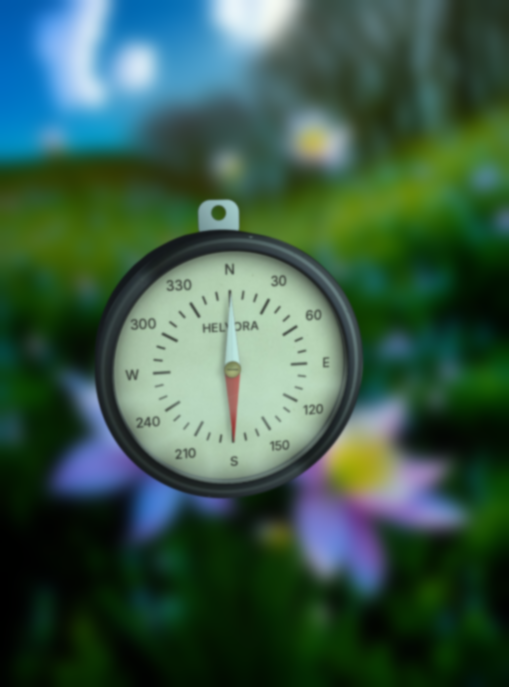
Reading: **180** °
